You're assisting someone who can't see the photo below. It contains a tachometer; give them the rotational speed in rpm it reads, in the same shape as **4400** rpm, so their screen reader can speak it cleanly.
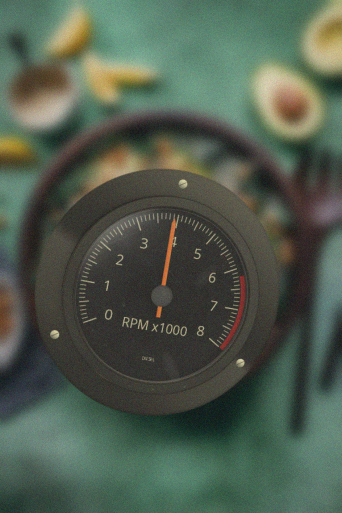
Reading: **3900** rpm
